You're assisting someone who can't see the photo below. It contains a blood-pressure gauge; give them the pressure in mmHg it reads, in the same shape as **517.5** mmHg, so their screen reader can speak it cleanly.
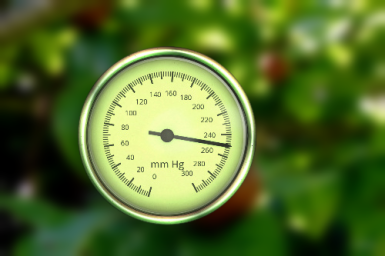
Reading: **250** mmHg
